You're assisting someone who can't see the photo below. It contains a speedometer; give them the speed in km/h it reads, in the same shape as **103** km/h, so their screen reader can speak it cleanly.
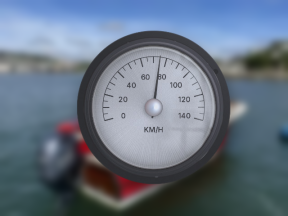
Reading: **75** km/h
